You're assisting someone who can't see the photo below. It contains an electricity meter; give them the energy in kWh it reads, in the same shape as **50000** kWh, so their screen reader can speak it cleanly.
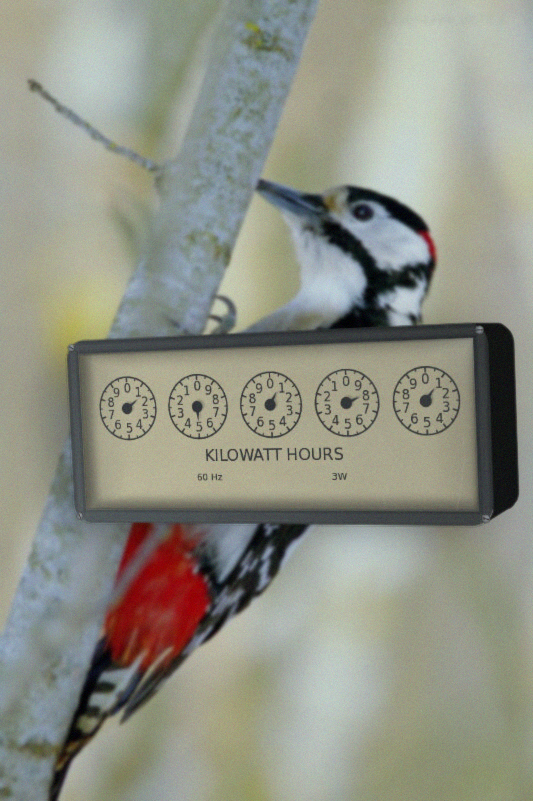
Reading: **15081** kWh
